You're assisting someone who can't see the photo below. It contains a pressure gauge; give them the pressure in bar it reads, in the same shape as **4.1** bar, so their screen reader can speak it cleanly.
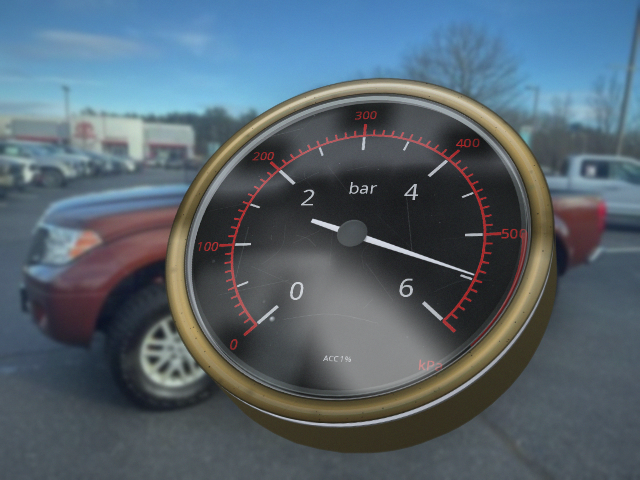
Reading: **5.5** bar
